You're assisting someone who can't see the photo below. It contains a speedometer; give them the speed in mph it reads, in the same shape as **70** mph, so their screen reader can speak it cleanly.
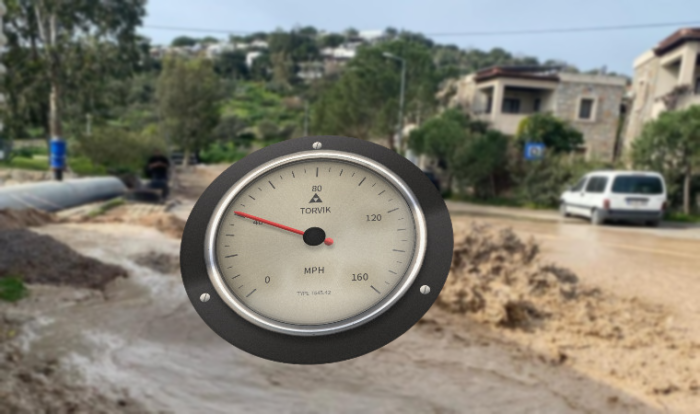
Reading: **40** mph
